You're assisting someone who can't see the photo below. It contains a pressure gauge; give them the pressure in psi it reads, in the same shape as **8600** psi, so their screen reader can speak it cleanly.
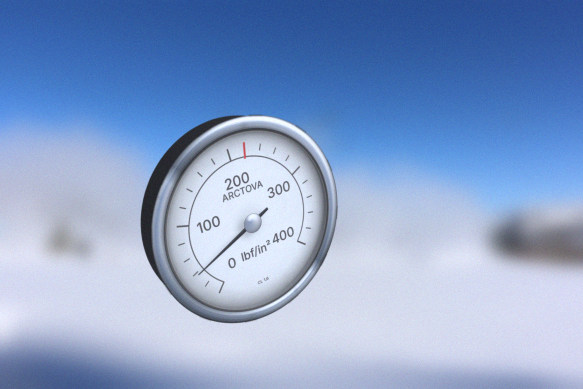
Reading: **40** psi
